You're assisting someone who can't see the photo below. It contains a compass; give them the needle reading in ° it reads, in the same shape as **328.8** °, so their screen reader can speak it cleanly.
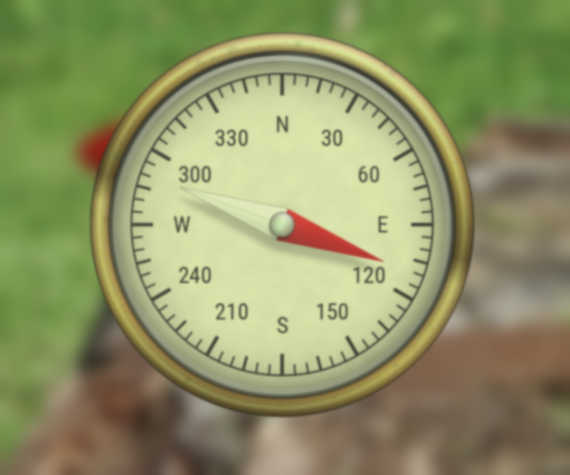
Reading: **110** °
